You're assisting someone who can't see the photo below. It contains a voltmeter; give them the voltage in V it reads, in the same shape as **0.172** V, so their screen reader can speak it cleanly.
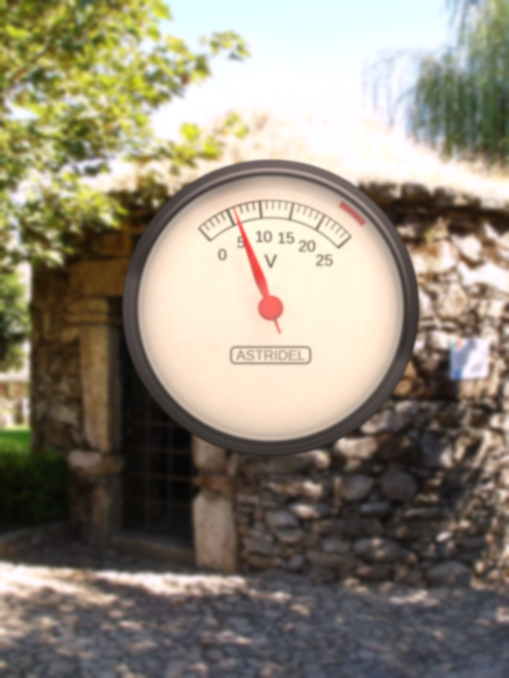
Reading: **6** V
